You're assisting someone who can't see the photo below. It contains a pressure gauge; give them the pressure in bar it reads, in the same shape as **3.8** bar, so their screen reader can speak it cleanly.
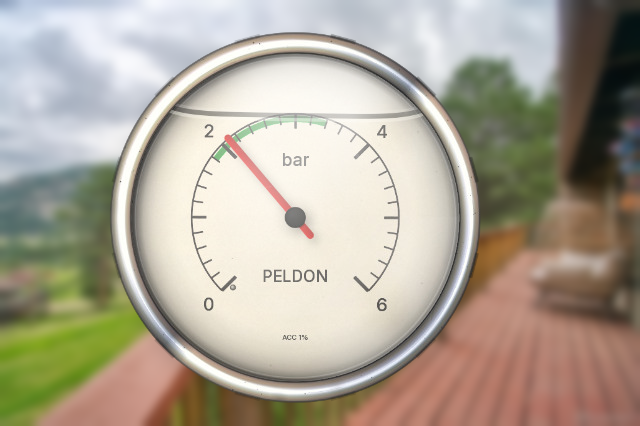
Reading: **2.1** bar
